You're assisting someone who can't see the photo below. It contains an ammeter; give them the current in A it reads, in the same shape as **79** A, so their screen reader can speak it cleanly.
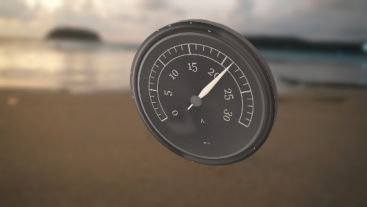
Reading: **21** A
